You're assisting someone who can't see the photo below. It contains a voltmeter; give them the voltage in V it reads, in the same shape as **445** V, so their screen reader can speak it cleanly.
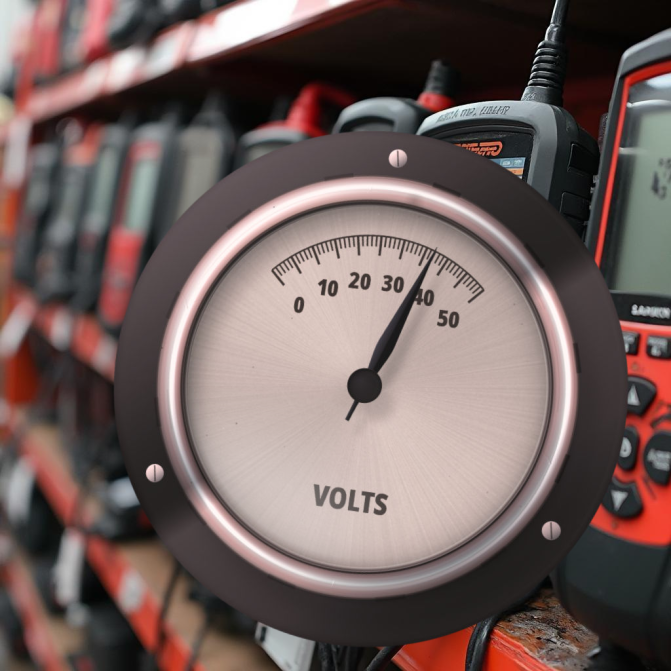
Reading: **37** V
